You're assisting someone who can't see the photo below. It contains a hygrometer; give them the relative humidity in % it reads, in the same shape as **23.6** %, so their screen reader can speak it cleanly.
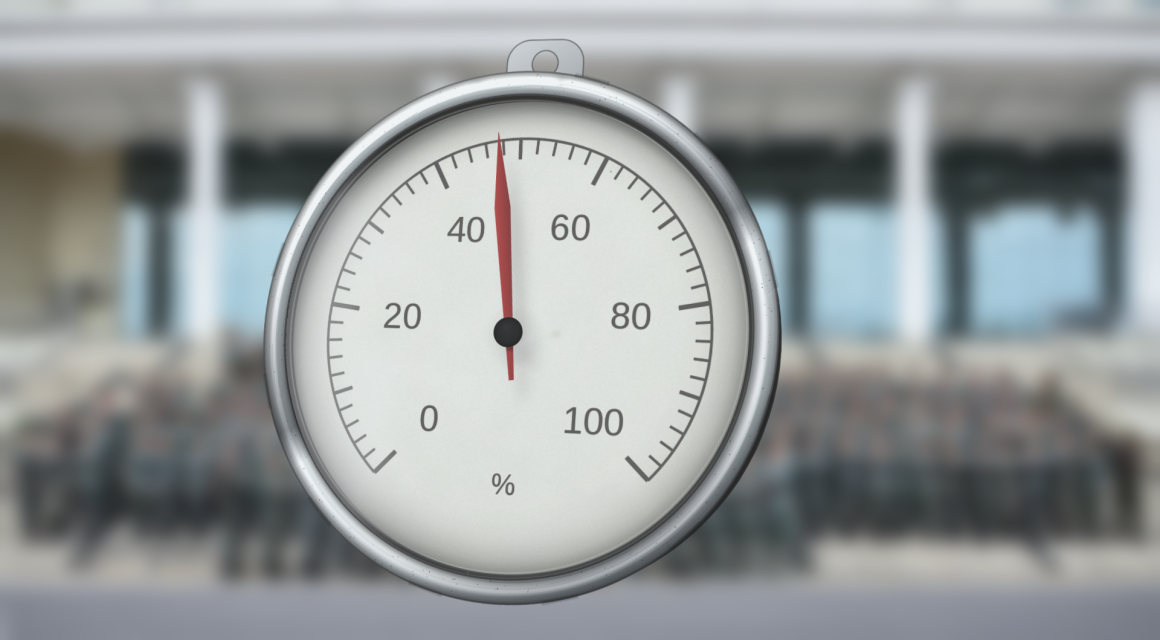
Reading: **48** %
